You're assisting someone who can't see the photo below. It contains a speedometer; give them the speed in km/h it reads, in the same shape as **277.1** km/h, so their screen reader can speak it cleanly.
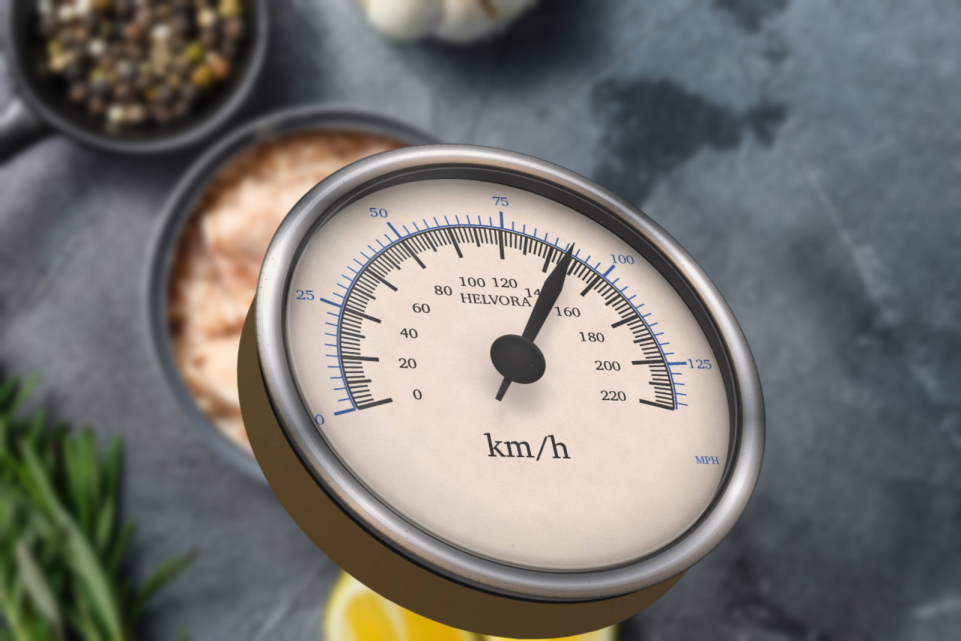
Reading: **146** km/h
